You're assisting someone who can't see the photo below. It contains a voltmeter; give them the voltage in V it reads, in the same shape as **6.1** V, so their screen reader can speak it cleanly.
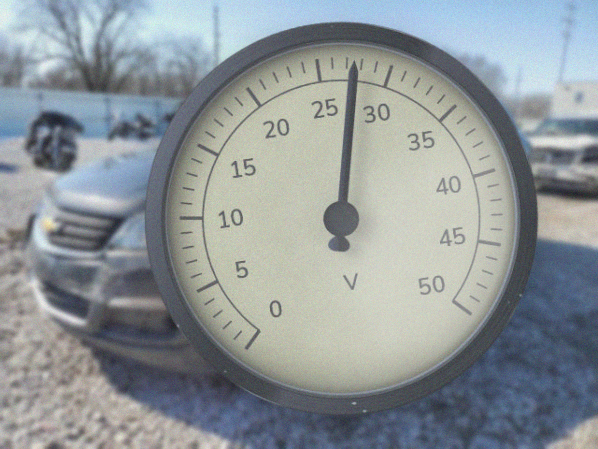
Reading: **27.5** V
